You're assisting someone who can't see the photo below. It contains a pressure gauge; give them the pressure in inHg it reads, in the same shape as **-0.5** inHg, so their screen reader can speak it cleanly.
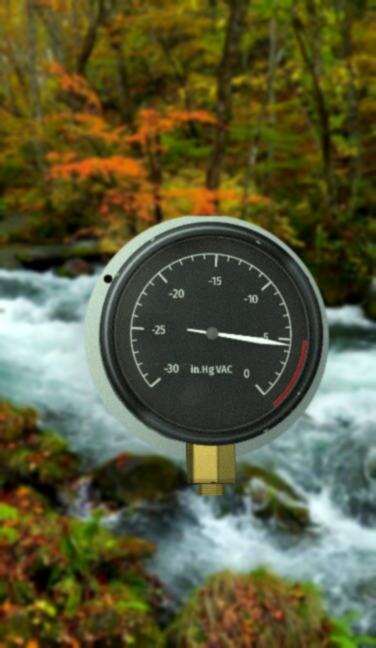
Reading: **-4.5** inHg
